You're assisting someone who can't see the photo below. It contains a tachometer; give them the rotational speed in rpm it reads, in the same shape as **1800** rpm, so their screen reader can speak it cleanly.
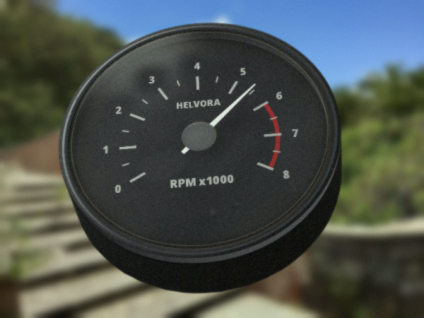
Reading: **5500** rpm
